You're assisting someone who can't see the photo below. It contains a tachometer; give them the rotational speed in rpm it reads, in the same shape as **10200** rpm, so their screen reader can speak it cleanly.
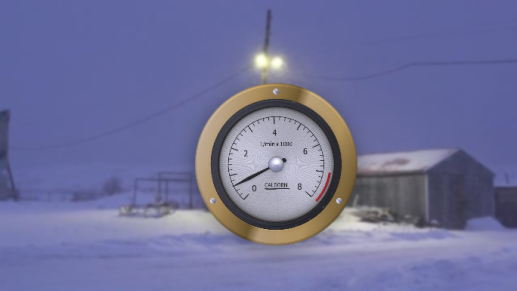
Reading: **600** rpm
